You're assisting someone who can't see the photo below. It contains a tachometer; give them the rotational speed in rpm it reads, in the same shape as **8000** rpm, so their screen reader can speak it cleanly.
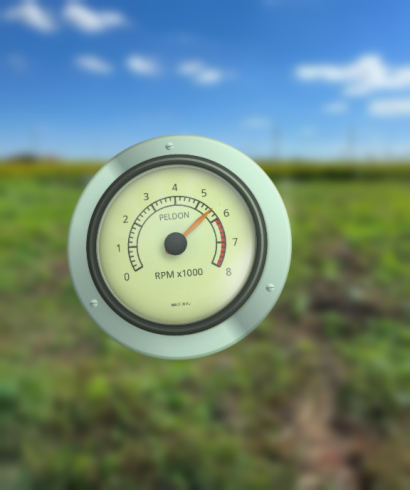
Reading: **5600** rpm
